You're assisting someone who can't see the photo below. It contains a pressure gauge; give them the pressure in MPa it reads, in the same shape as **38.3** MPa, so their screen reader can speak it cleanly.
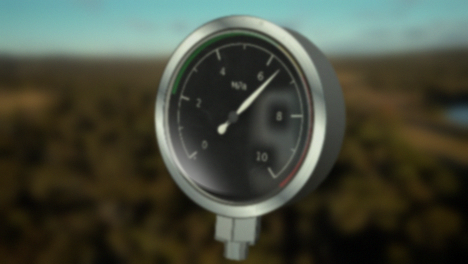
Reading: **6.5** MPa
